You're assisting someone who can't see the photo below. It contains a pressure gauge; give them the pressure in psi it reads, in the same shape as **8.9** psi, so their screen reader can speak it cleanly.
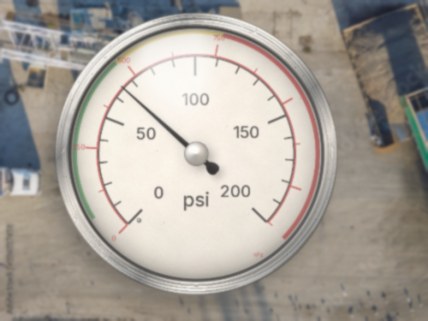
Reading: **65** psi
